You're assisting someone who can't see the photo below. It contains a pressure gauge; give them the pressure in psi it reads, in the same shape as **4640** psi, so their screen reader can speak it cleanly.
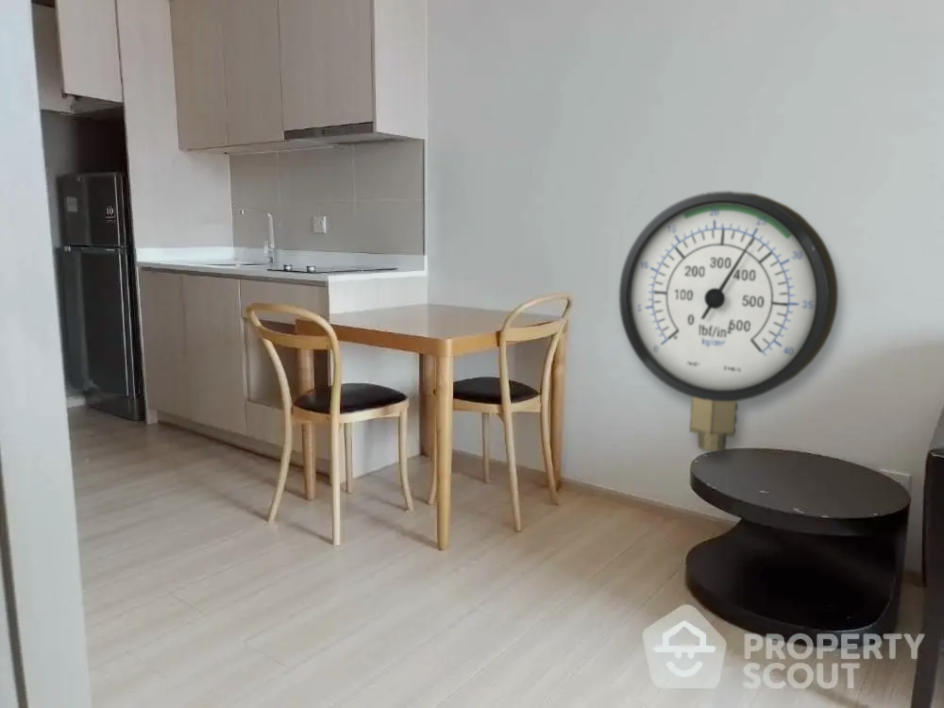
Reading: **360** psi
